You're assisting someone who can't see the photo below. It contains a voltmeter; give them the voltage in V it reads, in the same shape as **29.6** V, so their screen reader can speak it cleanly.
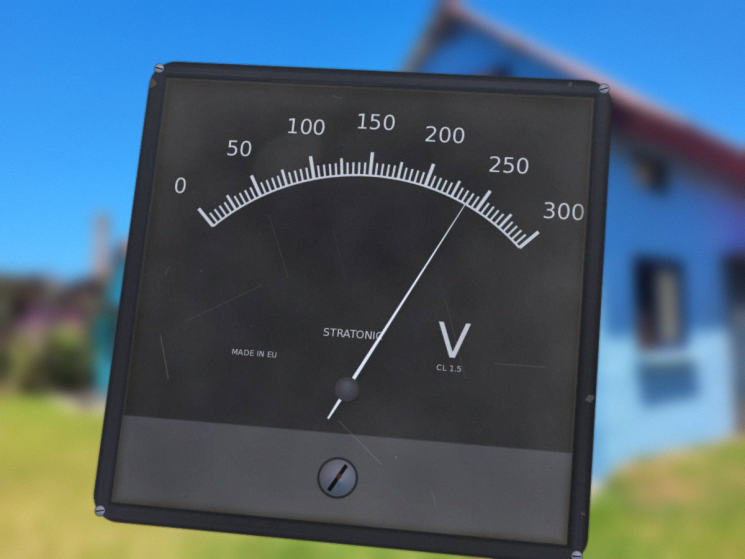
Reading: **240** V
